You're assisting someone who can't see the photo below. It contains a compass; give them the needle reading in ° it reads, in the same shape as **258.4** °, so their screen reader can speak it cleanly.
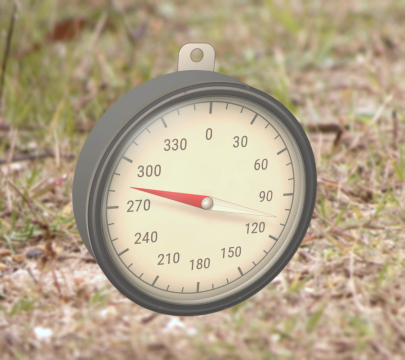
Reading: **285** °
